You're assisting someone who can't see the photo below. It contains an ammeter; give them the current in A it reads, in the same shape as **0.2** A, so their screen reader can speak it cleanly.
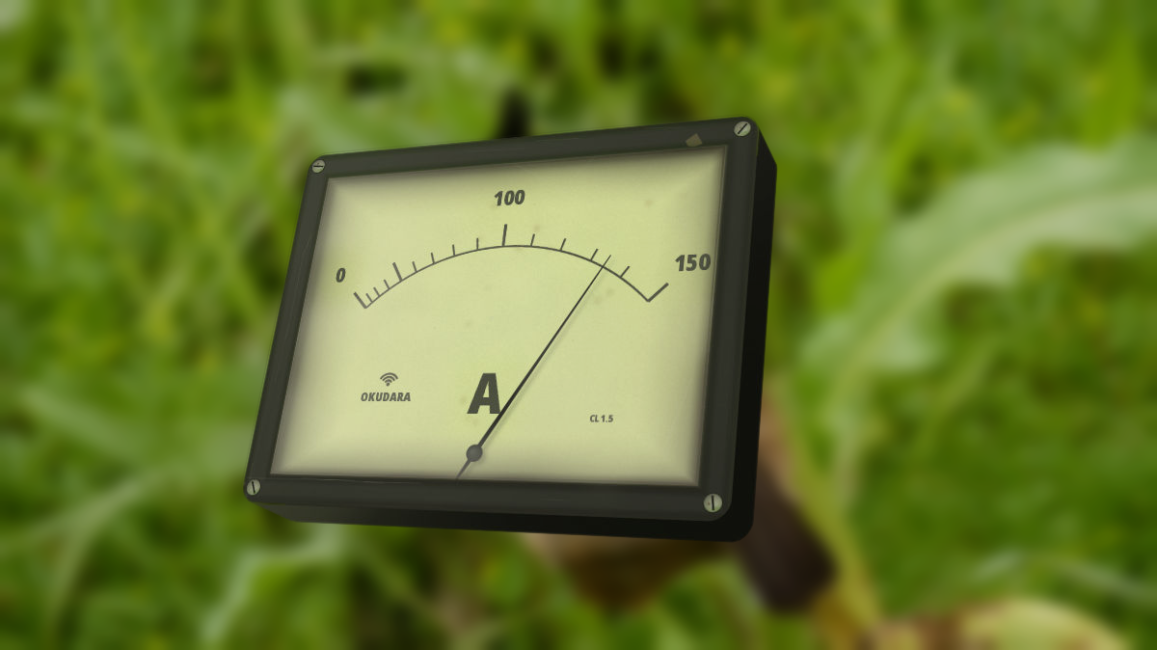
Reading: **135** A
